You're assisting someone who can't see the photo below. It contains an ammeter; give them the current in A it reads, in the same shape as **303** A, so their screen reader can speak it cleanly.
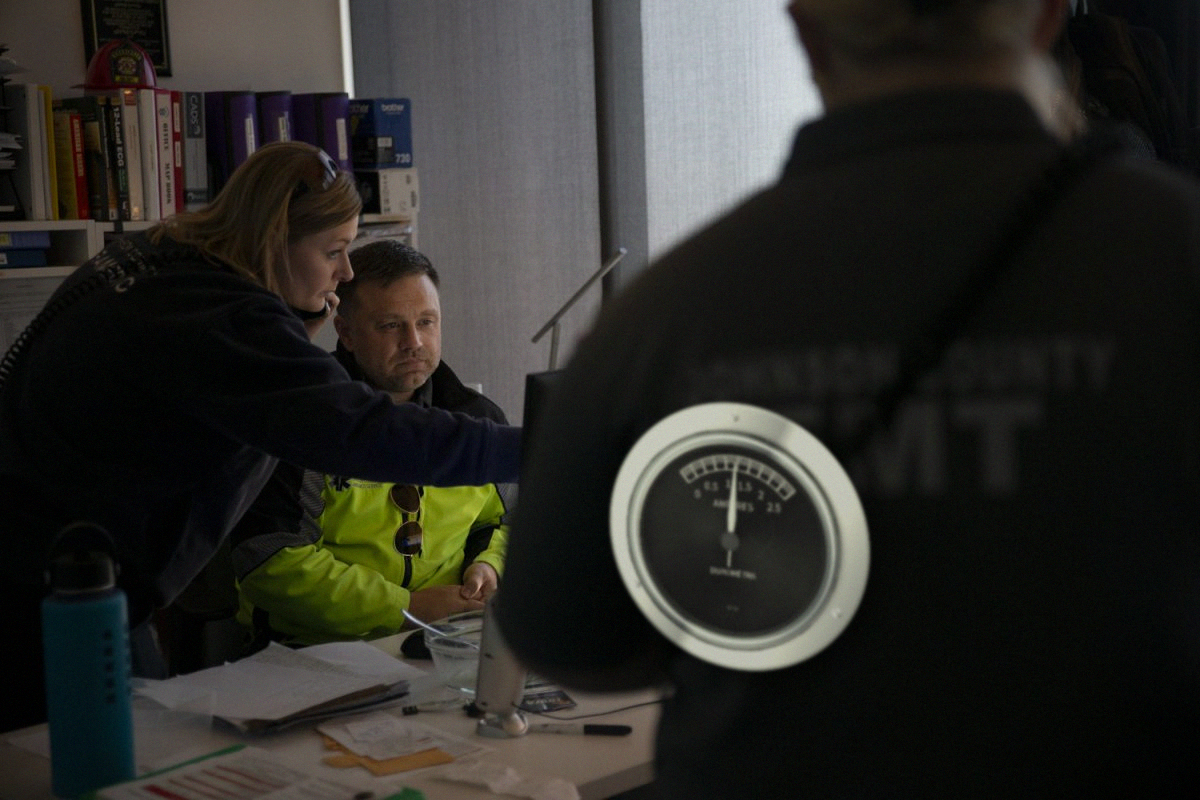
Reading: **1.25** A
